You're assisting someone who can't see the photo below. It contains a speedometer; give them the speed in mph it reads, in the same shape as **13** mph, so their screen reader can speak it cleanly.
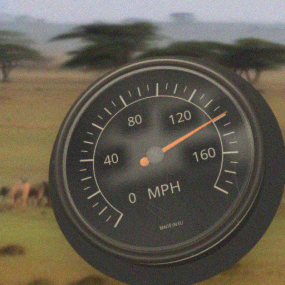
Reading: **140** mph
